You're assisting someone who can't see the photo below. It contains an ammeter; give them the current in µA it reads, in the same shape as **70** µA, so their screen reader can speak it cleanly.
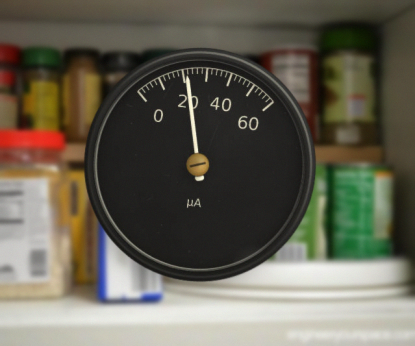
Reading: **22** µA
